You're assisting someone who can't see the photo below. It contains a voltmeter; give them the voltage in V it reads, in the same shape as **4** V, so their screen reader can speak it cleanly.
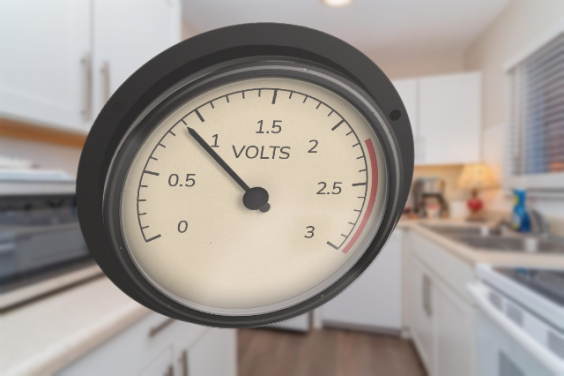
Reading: **0.9** V
